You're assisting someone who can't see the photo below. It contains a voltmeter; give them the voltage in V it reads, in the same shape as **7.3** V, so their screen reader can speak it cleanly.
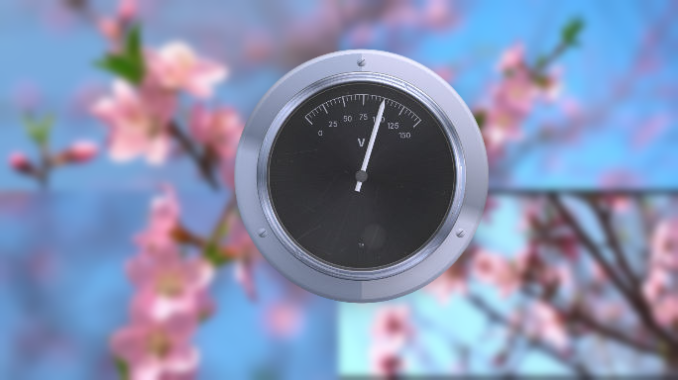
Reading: **100** V
